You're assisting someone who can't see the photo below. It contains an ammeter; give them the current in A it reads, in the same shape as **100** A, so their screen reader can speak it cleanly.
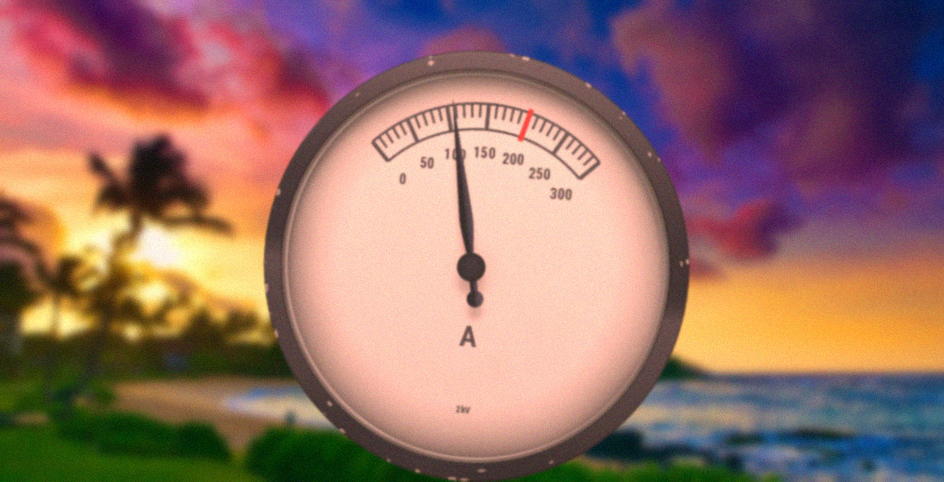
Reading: **110** A
